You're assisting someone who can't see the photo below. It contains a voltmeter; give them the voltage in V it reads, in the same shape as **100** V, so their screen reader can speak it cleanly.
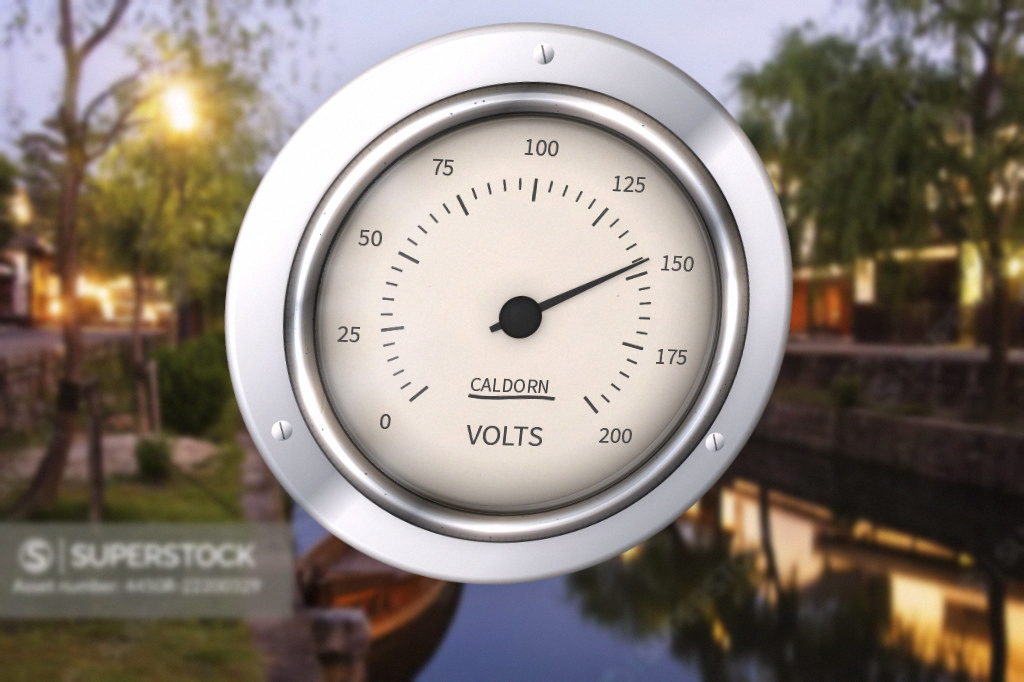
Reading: **145** V
